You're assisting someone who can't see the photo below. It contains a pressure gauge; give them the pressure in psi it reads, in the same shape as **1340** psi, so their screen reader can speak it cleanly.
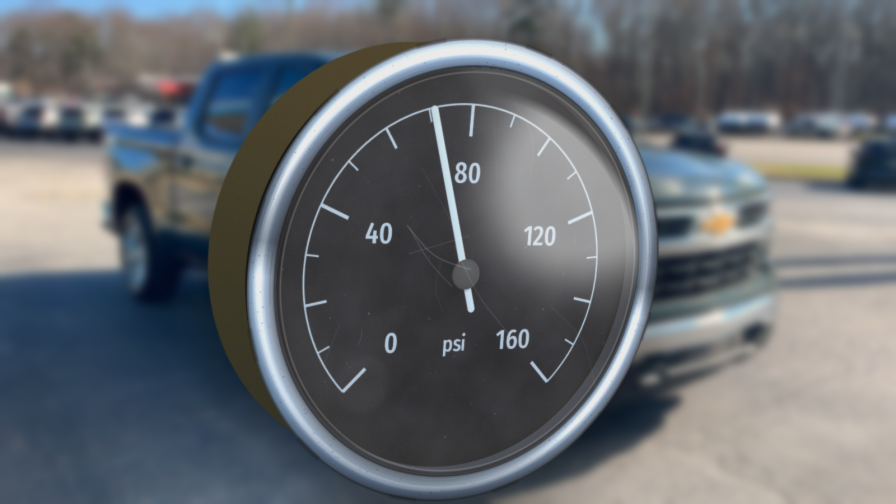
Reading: **70** psi
